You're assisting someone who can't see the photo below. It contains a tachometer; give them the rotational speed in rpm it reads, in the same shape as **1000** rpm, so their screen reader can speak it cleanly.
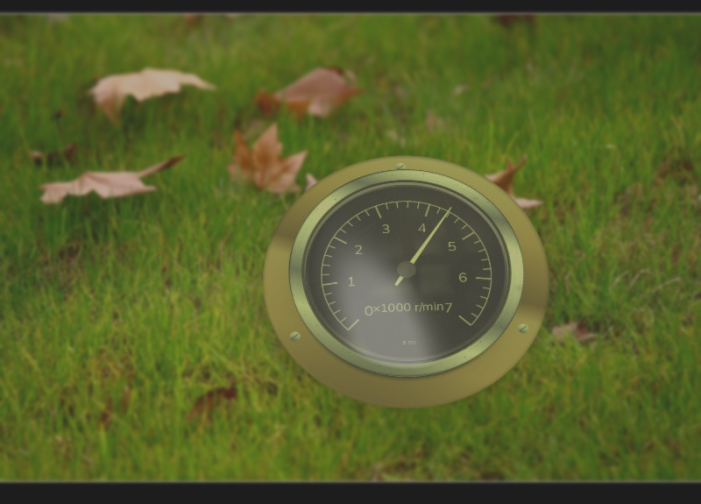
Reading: **4400** rpm
